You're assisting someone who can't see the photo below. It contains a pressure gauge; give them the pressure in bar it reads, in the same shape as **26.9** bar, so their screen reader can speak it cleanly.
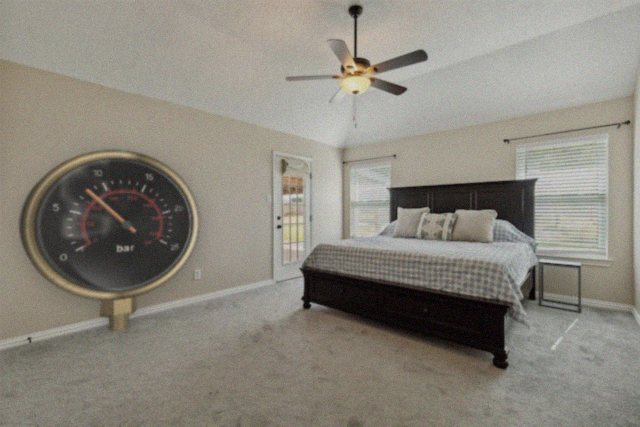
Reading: **8** bar
